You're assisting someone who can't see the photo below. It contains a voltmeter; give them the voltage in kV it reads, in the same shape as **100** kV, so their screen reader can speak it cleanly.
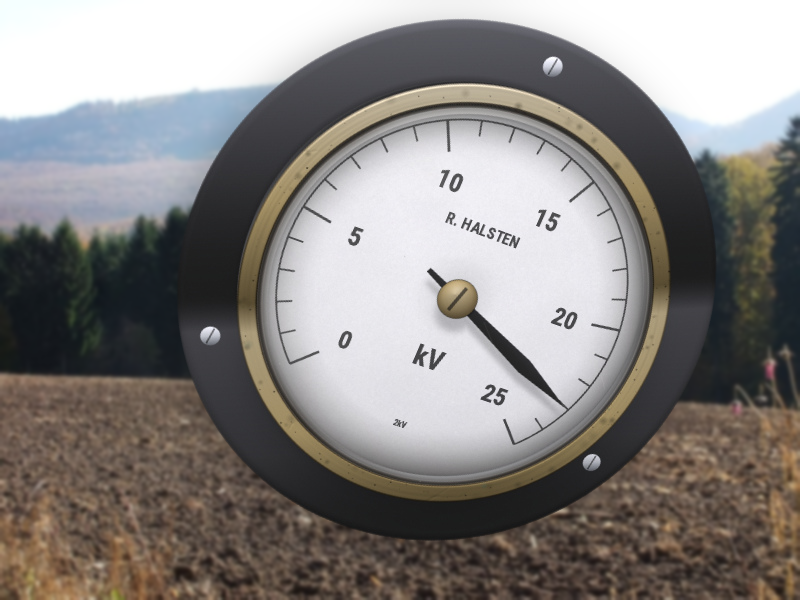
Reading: **23** kV
